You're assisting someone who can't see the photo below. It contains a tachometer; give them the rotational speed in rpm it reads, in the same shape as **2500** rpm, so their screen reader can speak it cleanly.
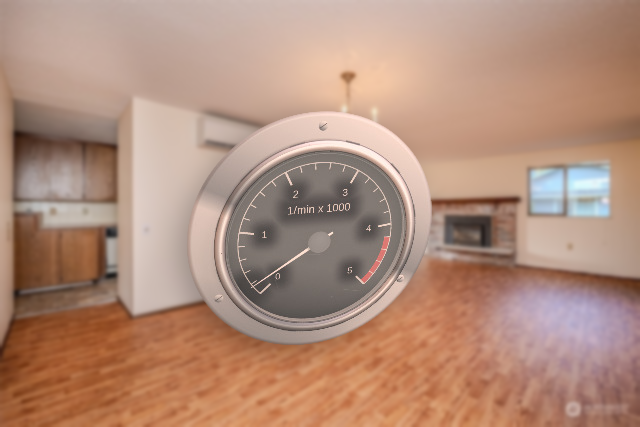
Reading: **200** rpm
